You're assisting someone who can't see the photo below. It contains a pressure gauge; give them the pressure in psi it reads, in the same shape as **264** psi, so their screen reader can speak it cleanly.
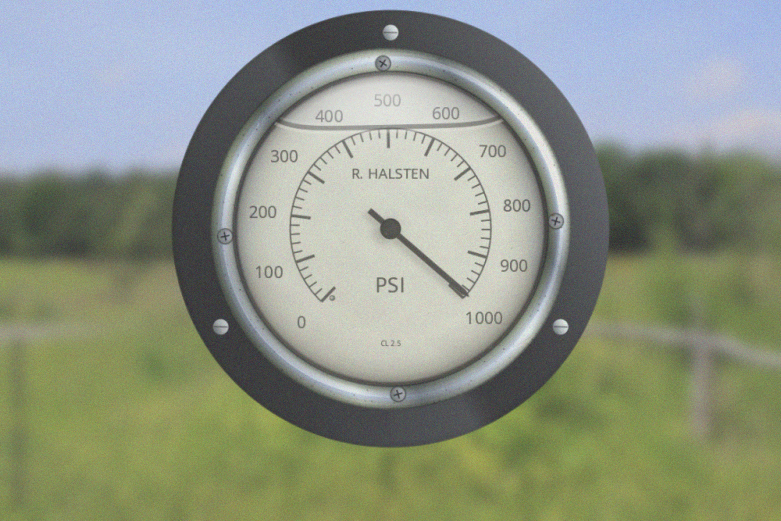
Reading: **990** psi
